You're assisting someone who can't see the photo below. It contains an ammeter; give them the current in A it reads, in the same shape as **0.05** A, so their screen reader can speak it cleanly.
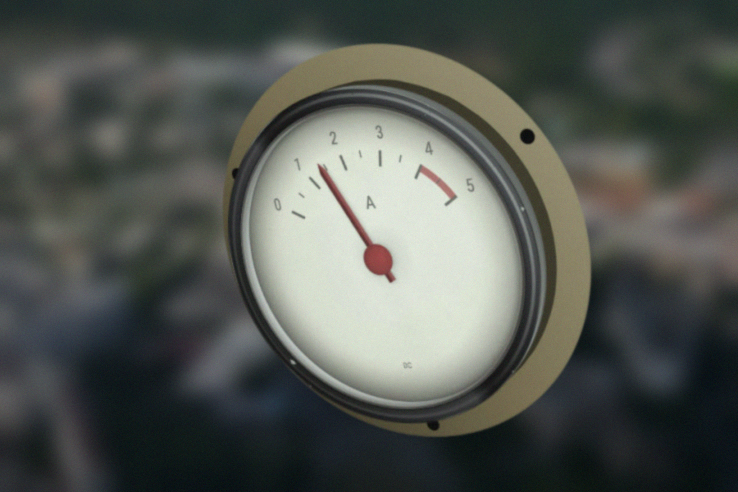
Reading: **1.5** A
